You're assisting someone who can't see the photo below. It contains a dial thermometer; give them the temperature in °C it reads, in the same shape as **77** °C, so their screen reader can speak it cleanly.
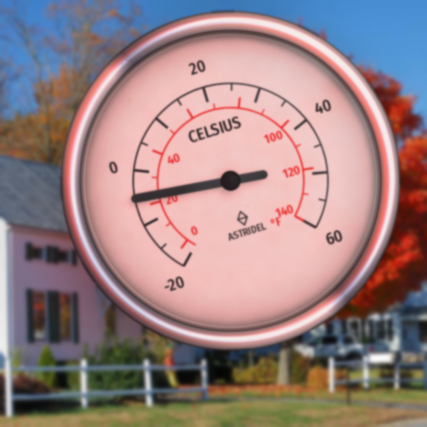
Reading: **-5** °C
